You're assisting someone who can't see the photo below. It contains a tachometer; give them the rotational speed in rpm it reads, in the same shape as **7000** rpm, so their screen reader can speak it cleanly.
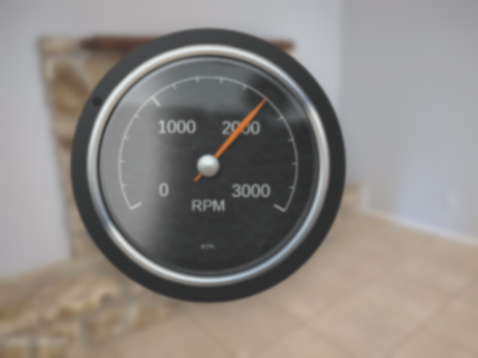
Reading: **2000** rpm
